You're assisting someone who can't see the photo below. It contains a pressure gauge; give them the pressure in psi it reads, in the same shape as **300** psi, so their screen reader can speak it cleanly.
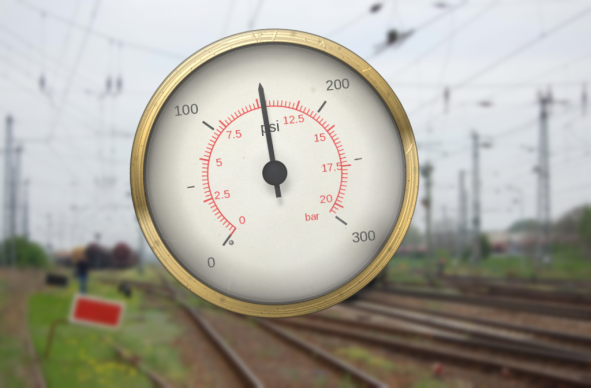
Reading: **150** psi
